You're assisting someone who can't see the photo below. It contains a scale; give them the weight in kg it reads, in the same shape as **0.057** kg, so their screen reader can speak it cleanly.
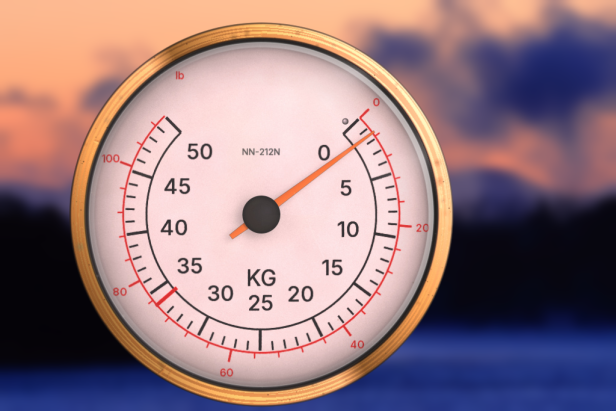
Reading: **1.5** kg
